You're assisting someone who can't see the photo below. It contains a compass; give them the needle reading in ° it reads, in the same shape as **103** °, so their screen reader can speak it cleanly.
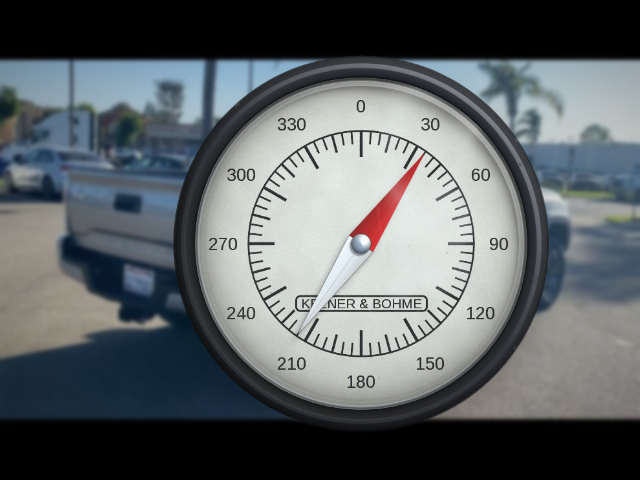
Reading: **35** °
